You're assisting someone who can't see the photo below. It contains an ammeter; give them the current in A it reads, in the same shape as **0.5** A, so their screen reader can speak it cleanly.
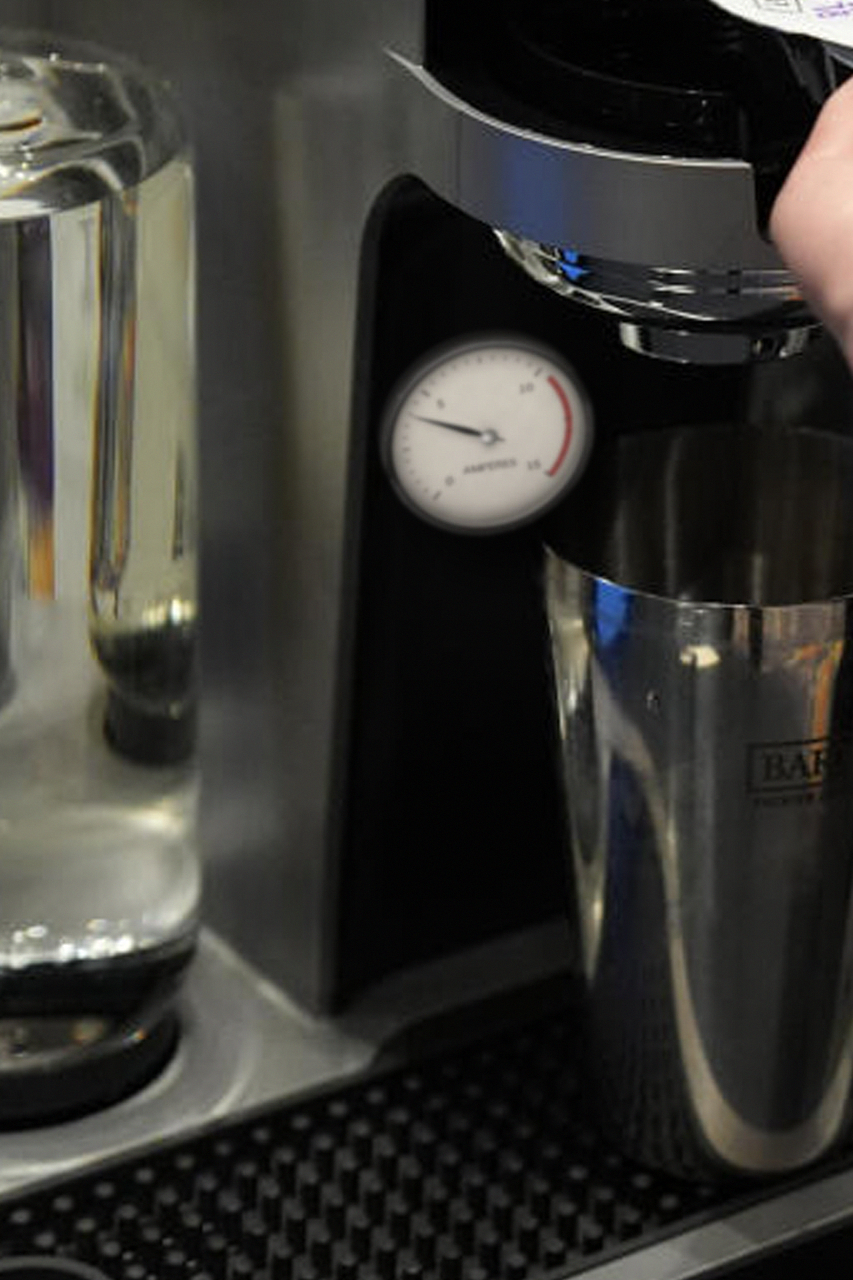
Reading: **4** A
